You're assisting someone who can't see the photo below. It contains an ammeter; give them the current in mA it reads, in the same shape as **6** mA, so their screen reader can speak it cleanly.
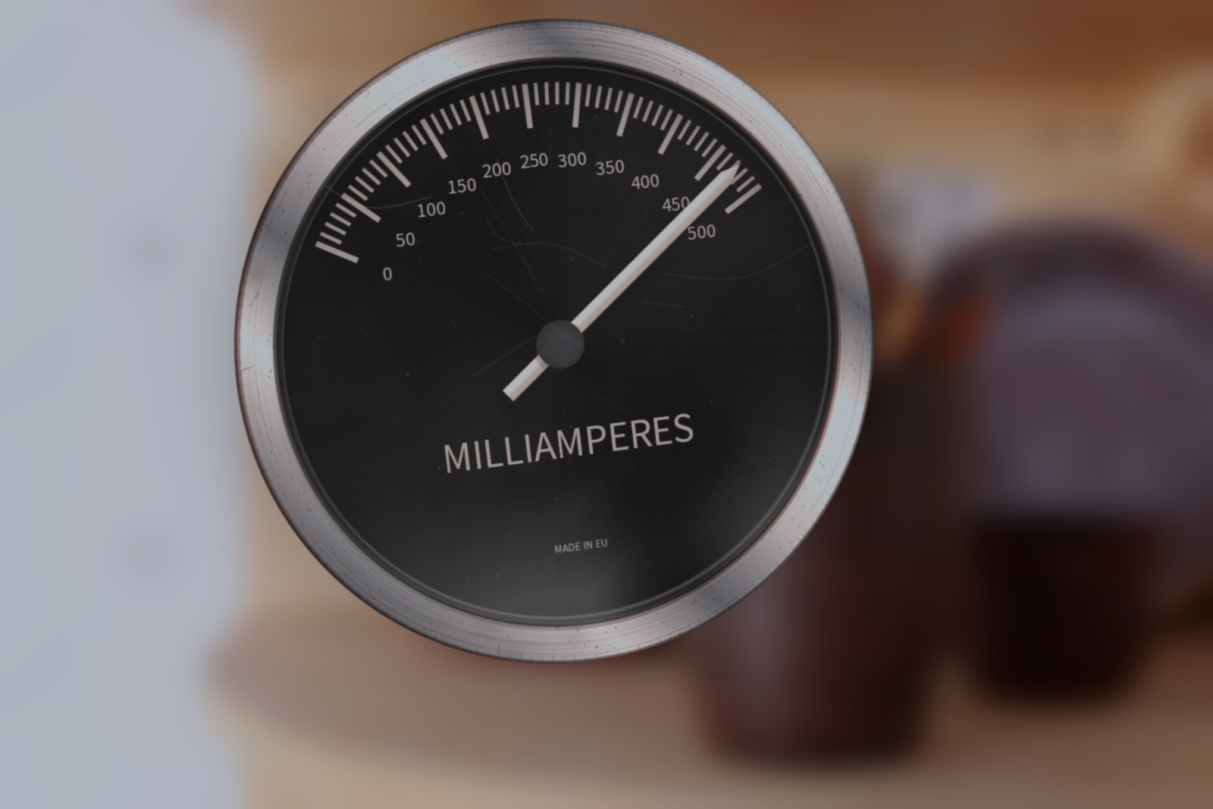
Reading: **470** mA
